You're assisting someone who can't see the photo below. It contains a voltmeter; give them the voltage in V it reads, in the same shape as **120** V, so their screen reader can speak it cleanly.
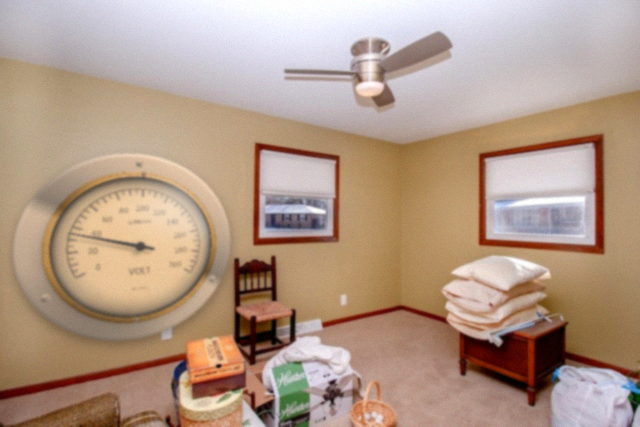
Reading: **35** V
